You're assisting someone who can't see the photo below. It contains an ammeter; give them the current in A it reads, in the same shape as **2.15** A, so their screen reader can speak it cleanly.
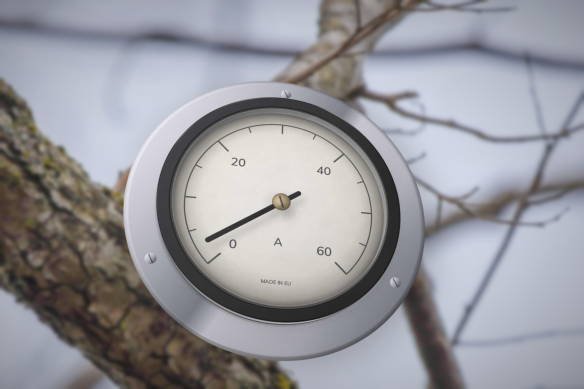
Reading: **2.5** A
